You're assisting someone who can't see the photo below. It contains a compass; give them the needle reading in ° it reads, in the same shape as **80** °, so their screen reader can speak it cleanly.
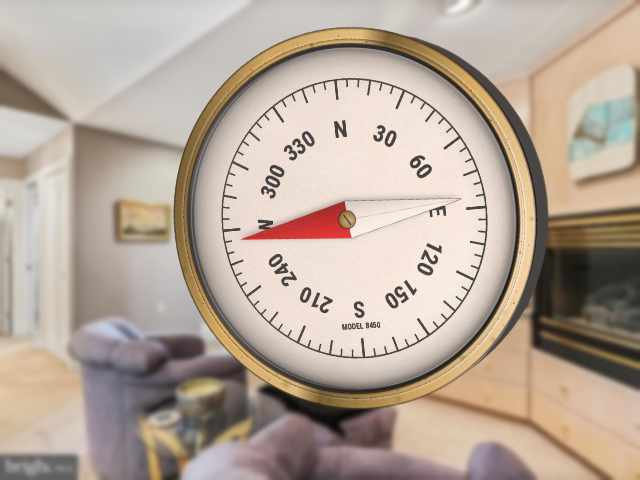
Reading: **265** °
